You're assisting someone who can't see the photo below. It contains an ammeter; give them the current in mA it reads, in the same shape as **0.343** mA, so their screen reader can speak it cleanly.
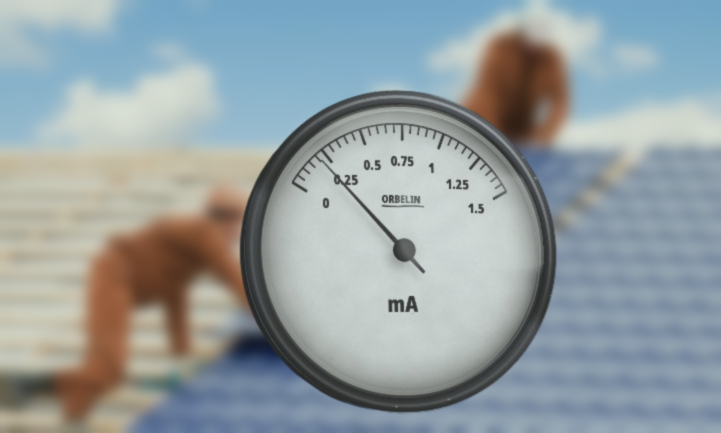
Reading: **0.2** mA
